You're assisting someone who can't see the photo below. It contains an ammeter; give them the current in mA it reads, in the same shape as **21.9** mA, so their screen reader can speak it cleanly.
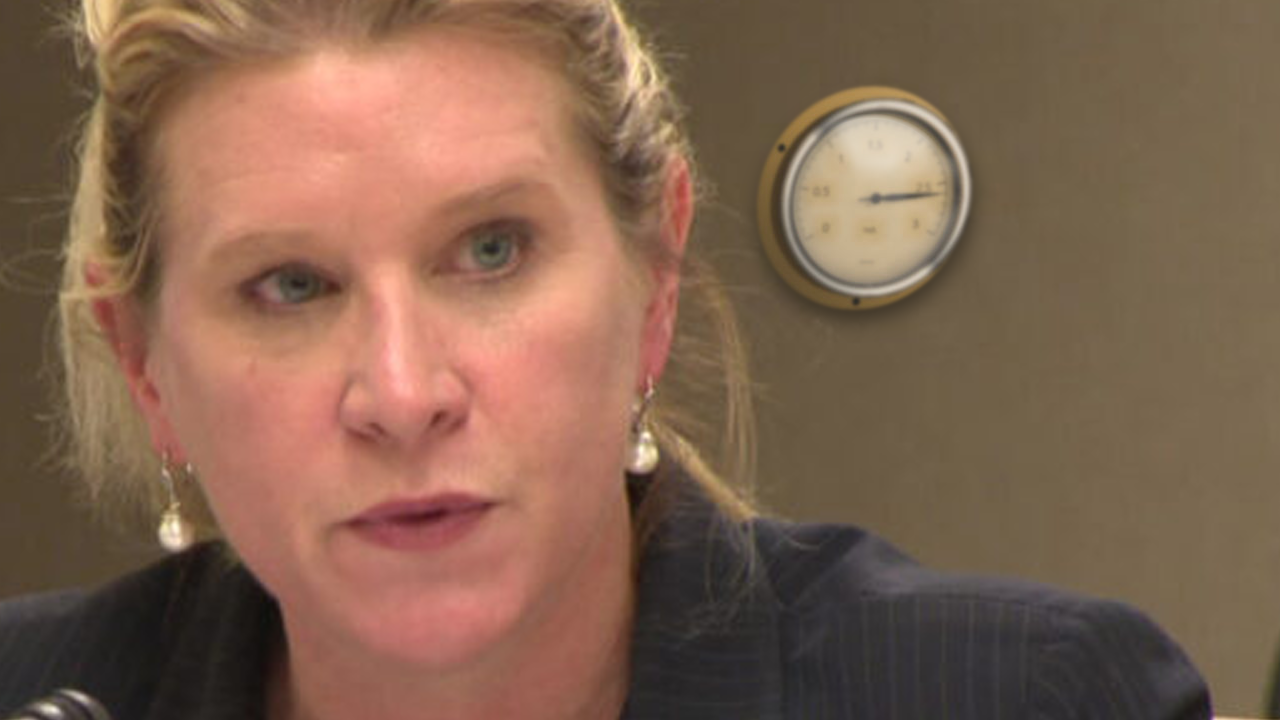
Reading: **2.6** mA
